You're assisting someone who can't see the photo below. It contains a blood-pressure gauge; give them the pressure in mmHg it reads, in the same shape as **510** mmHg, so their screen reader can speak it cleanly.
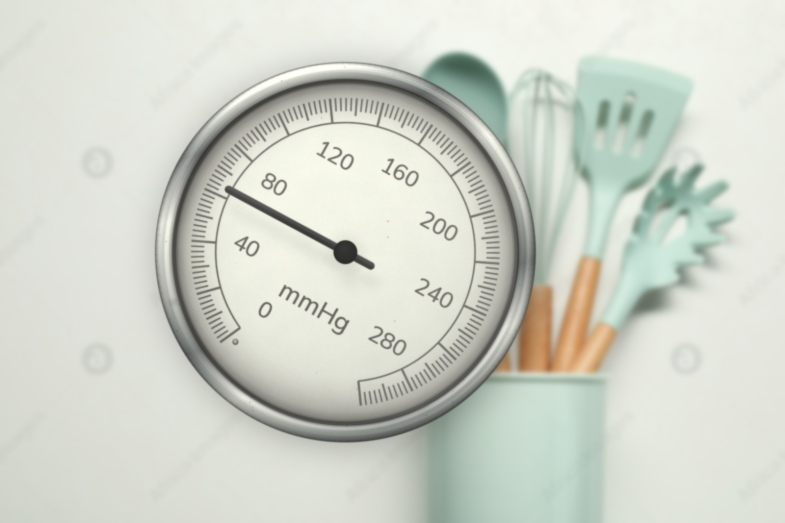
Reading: **64** mmHg
